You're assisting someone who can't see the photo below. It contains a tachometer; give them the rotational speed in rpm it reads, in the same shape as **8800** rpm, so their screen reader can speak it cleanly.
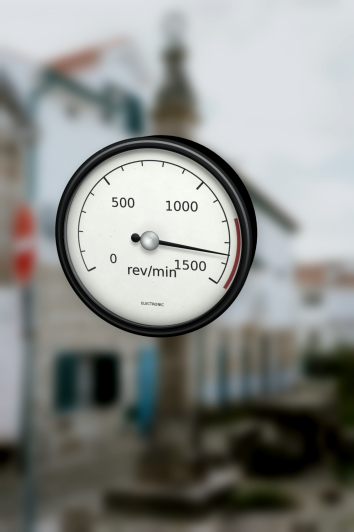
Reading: **1350** rpm
